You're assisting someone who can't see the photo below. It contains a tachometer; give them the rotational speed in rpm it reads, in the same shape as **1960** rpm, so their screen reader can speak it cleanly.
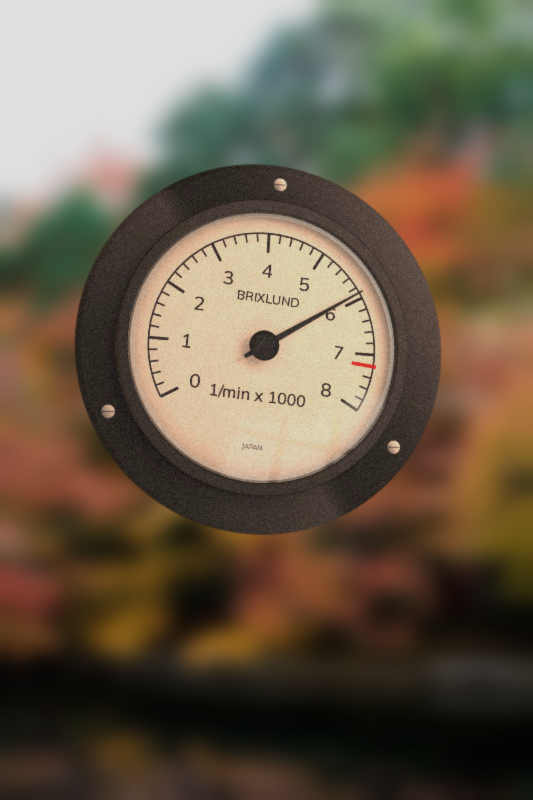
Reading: **5900** rpm
